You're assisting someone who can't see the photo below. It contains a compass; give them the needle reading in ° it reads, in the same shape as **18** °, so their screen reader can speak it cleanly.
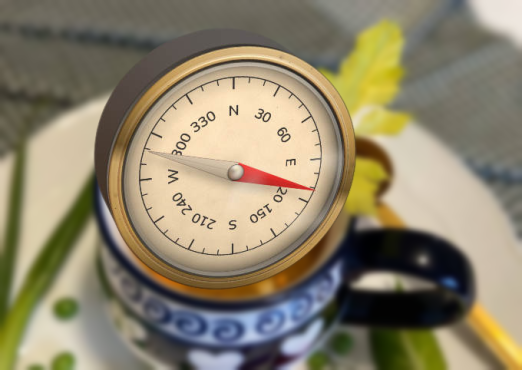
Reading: **110** °
